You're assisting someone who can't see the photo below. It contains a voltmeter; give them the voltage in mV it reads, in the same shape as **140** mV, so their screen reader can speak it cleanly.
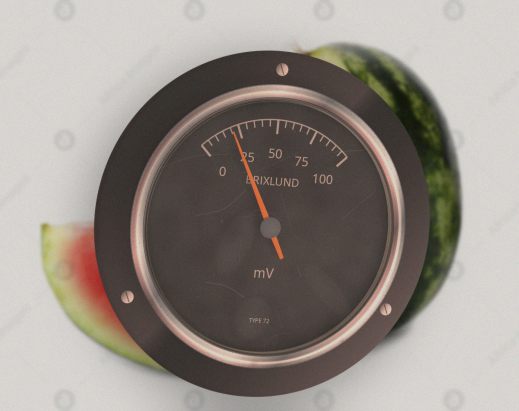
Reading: **20** mV
